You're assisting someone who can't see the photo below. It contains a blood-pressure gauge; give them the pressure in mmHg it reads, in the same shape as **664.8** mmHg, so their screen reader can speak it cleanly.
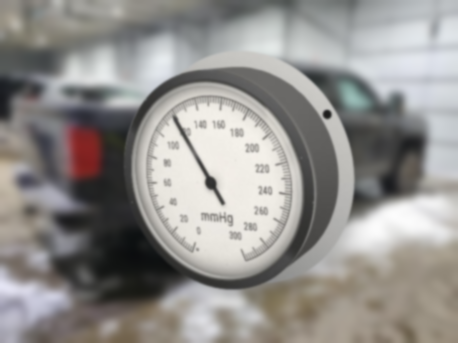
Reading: **120** mmHg
